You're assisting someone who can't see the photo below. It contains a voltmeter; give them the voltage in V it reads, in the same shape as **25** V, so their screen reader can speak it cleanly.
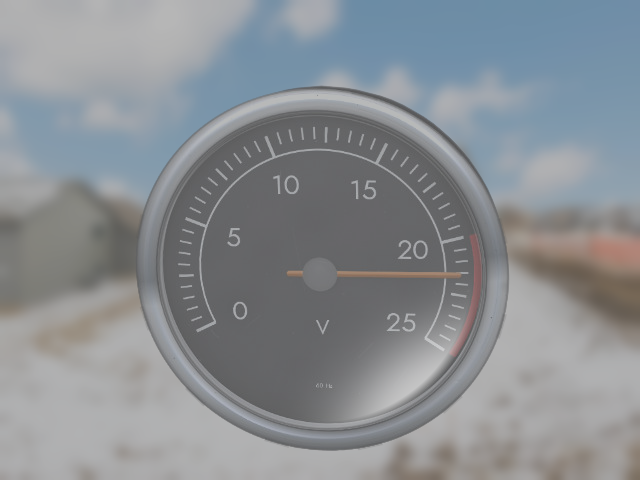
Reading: **21.5** V
